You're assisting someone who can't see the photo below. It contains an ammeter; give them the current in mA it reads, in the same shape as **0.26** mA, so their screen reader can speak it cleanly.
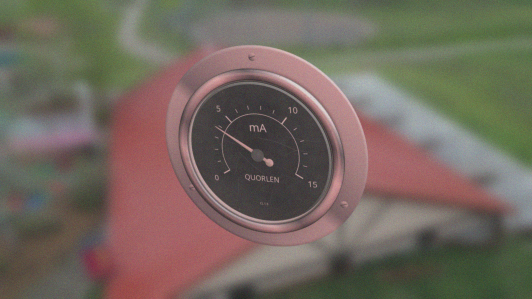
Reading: **4** mA
